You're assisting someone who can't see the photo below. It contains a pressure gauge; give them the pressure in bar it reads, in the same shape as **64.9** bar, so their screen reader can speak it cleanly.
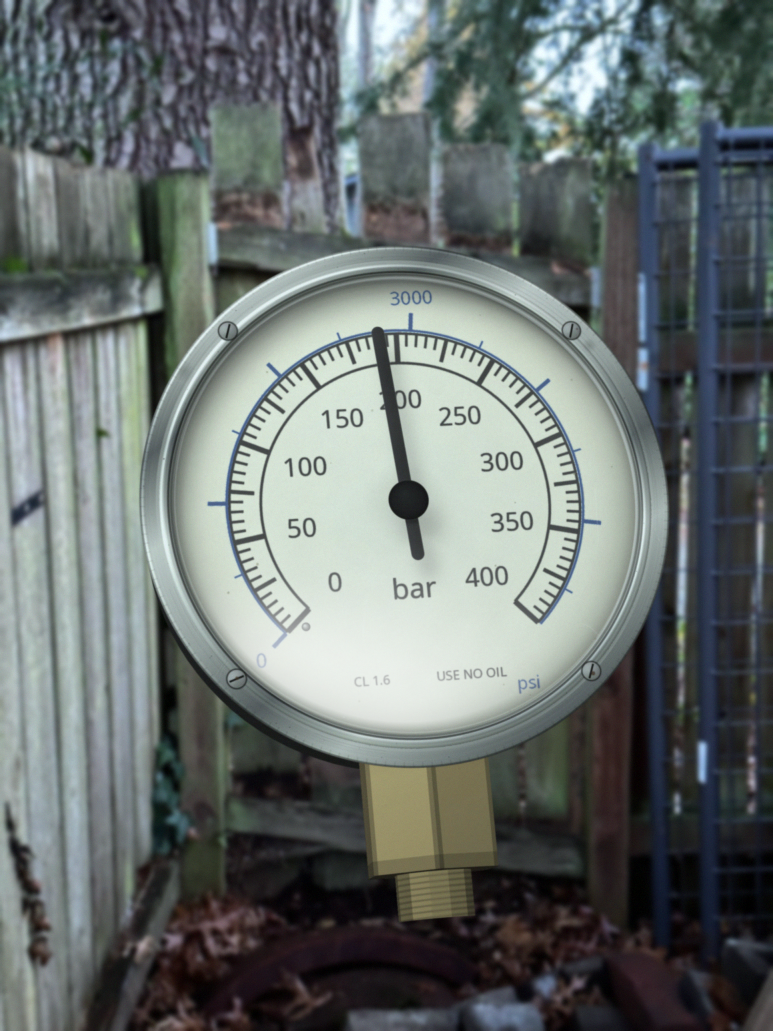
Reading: **190** bar
